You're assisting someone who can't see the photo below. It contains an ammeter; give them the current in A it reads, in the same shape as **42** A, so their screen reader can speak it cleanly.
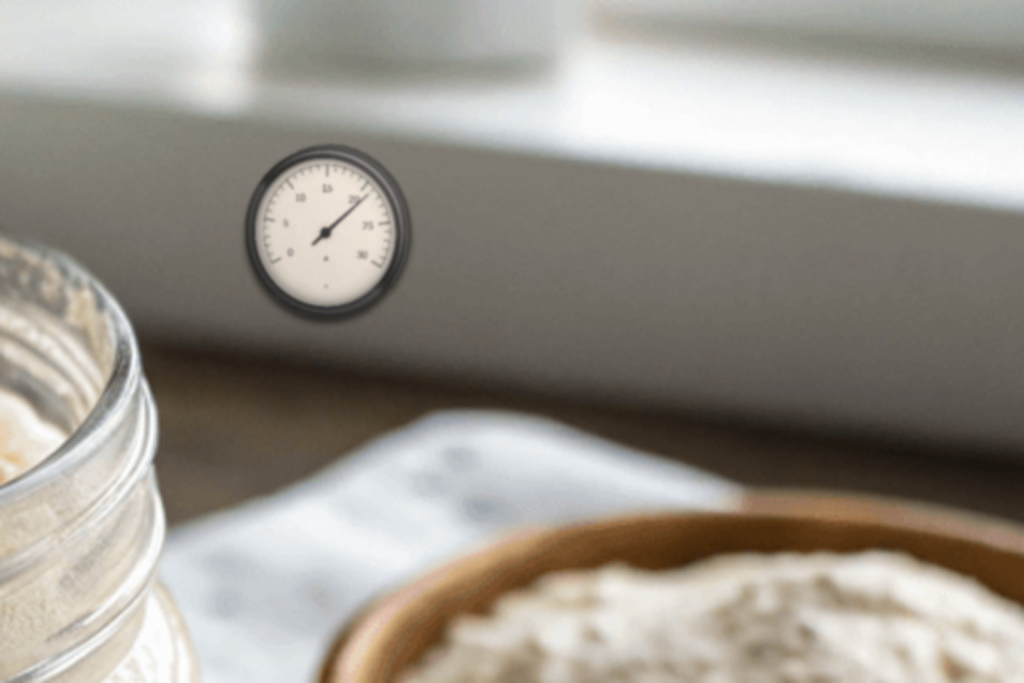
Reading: **21** A
